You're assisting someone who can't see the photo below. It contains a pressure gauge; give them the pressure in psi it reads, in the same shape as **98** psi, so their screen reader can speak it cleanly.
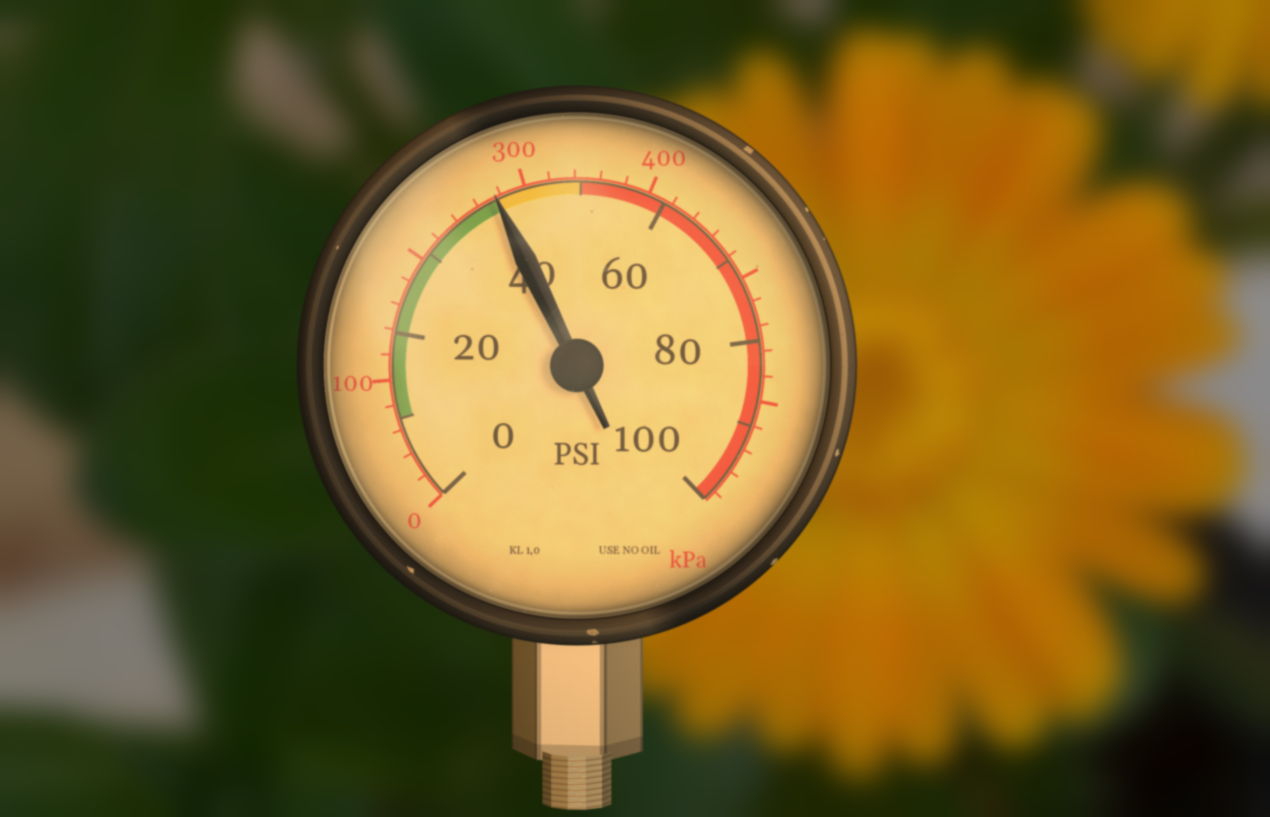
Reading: **40** psi
